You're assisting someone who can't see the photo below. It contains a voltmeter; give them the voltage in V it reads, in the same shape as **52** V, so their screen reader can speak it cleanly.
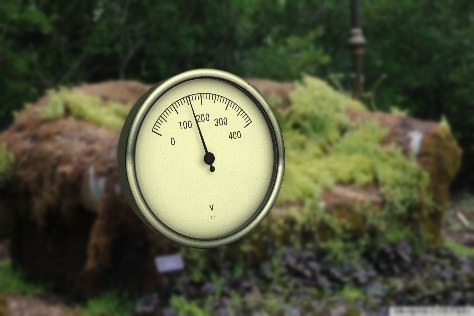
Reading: **150** V
